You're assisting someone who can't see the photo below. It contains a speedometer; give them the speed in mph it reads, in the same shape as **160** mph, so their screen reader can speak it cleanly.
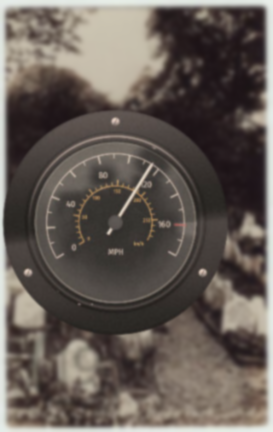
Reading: **115** mph
